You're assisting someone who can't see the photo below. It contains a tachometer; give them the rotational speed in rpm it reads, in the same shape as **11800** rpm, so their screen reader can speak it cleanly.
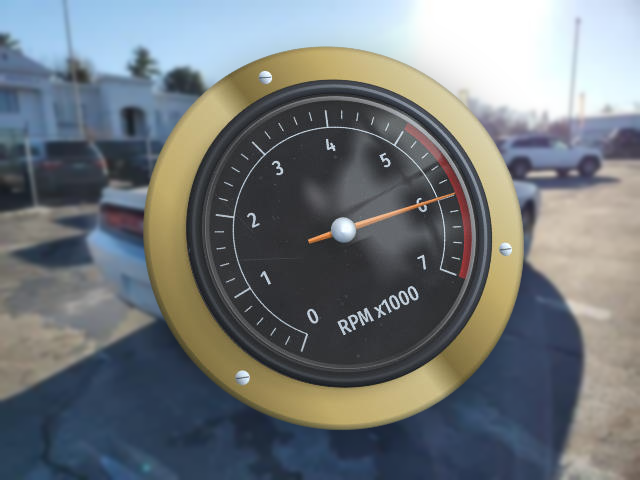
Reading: **6000** rpm
